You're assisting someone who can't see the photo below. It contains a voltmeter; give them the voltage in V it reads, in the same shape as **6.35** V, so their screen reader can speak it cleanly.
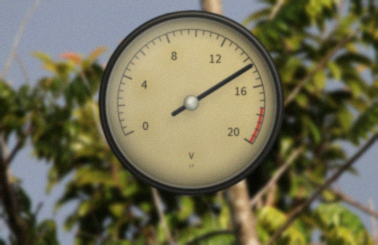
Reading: **14.5** V
